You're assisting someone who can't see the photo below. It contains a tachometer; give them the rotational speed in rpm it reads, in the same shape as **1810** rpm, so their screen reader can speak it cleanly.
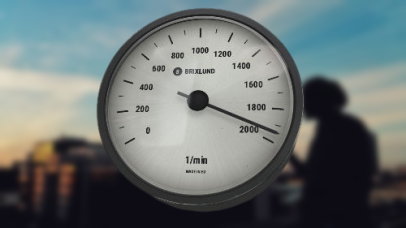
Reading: **1950** rpm
